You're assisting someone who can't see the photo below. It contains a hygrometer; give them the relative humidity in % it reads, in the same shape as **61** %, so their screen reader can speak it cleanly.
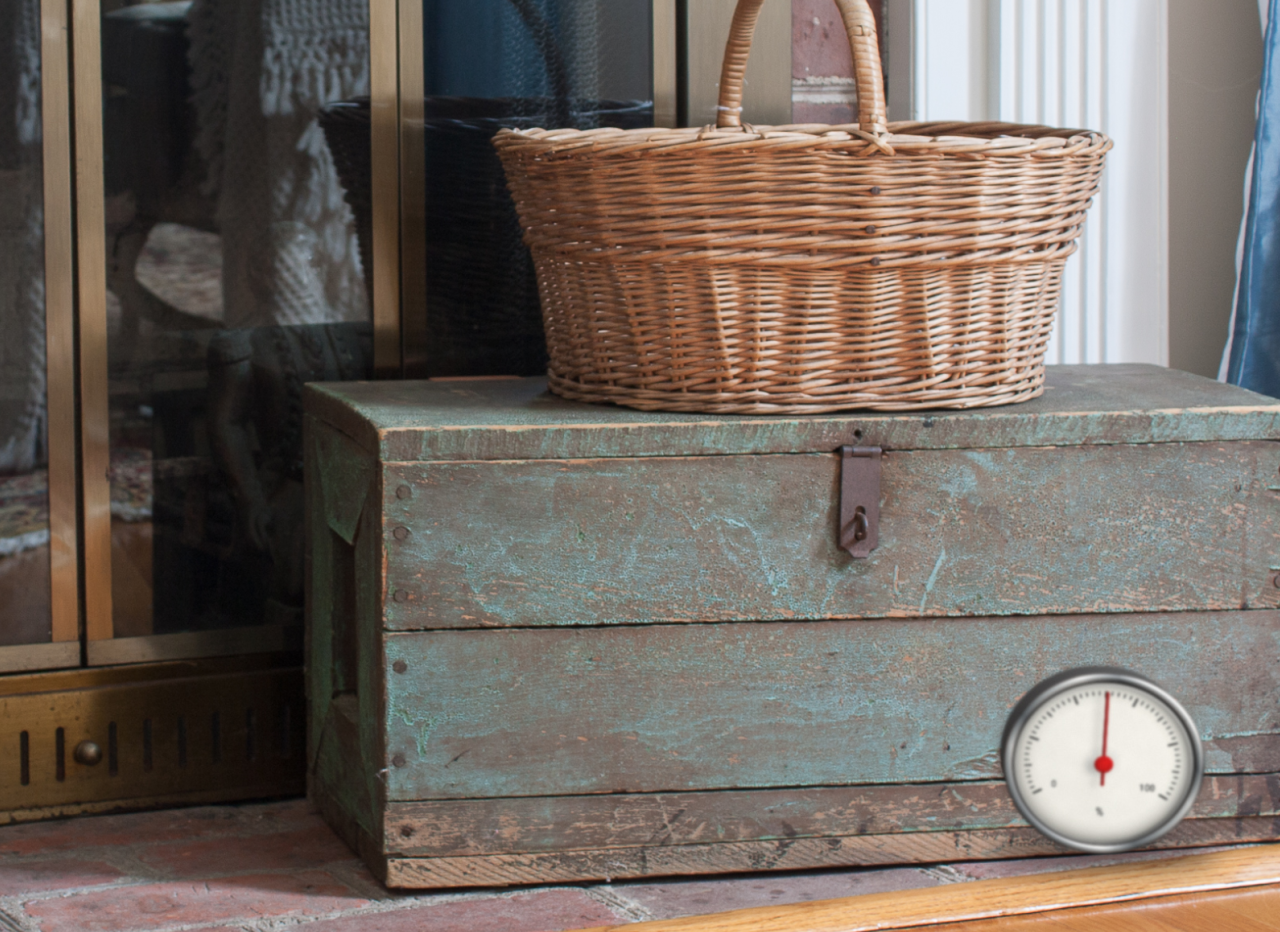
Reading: **50** %
